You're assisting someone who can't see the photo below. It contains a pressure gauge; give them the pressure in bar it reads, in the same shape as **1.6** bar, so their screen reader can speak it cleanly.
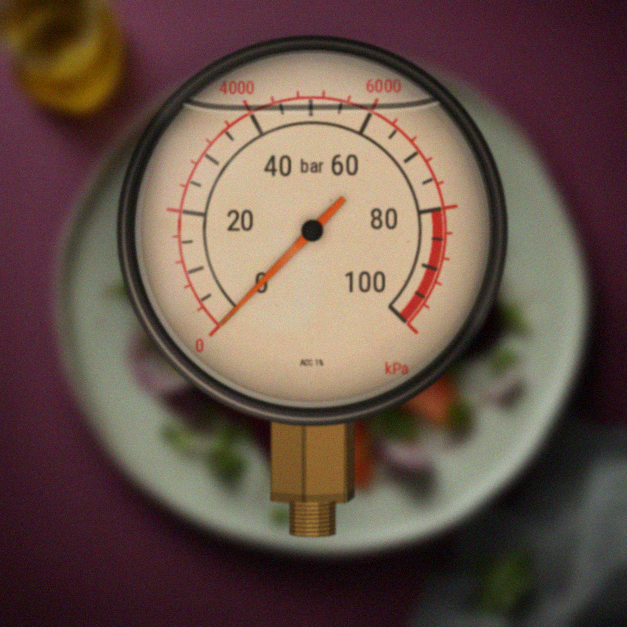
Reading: **0** bar
